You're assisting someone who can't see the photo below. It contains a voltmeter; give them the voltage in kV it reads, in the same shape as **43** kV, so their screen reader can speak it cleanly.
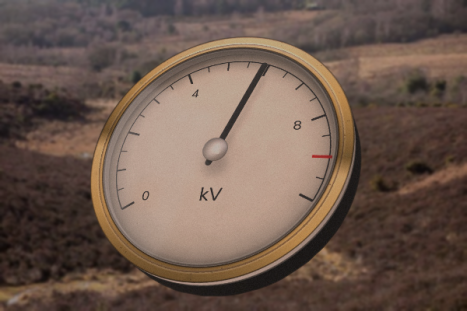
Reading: **6** kV
